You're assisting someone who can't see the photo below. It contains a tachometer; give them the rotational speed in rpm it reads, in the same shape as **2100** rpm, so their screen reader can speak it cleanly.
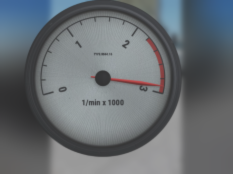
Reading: **2900** rpm
